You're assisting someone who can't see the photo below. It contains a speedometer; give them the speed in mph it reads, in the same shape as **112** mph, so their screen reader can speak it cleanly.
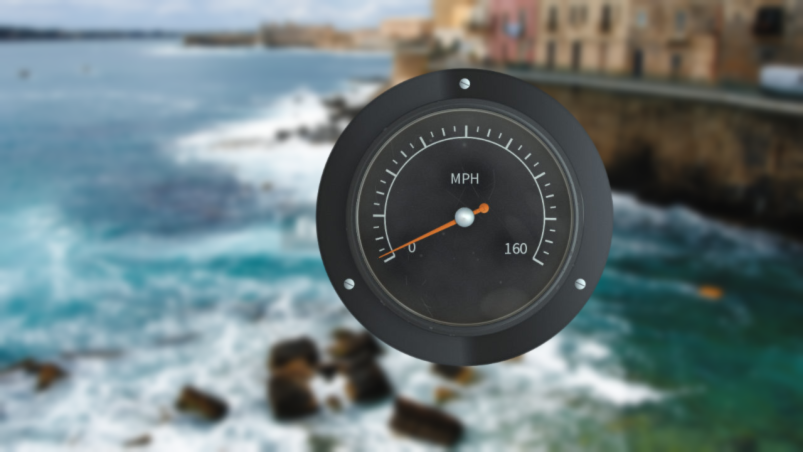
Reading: **2.5** mph
